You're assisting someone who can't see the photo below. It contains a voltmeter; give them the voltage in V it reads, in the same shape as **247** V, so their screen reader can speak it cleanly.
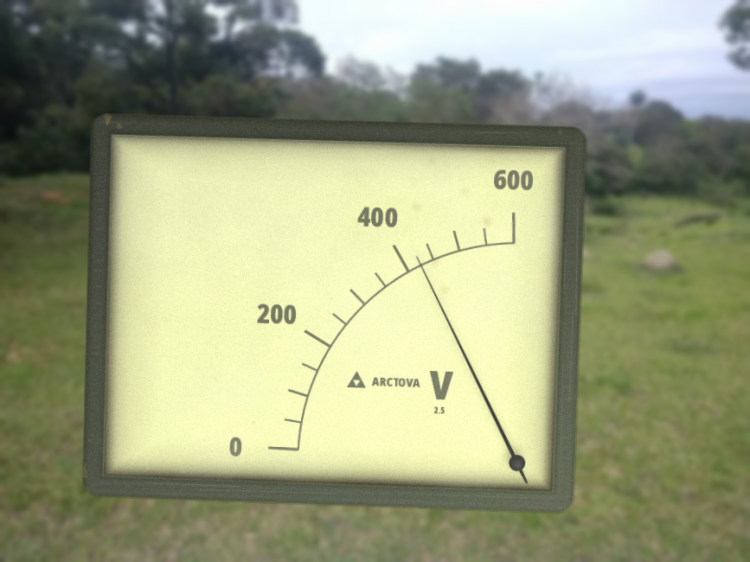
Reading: **425** V
